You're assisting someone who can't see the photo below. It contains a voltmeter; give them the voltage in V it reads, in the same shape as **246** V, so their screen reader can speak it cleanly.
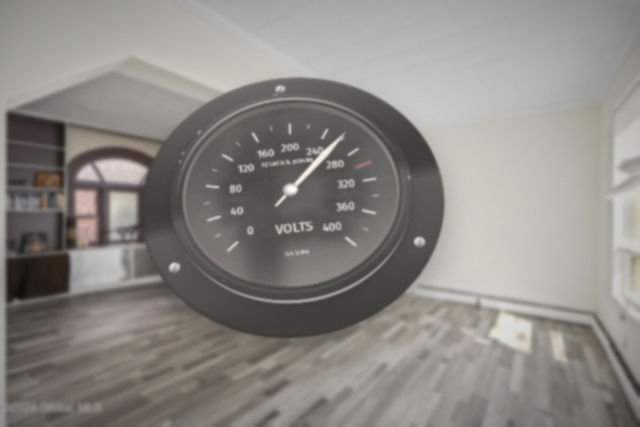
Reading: **260** V
